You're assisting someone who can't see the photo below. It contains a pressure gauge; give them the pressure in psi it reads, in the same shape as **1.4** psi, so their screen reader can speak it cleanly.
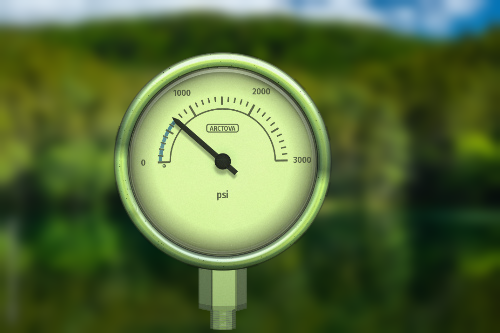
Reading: **700** psi
